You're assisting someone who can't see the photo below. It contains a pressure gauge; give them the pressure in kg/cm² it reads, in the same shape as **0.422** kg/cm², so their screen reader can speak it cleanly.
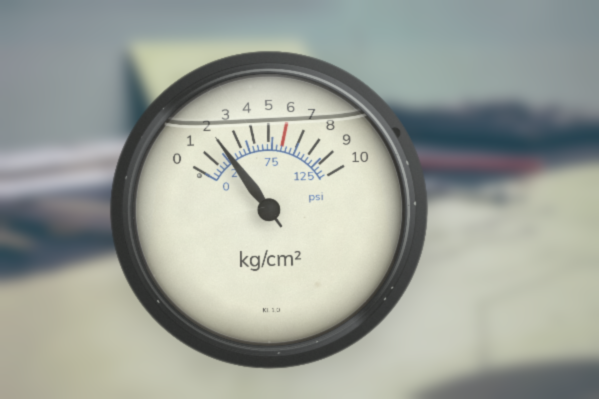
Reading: **2** kg/cm²
